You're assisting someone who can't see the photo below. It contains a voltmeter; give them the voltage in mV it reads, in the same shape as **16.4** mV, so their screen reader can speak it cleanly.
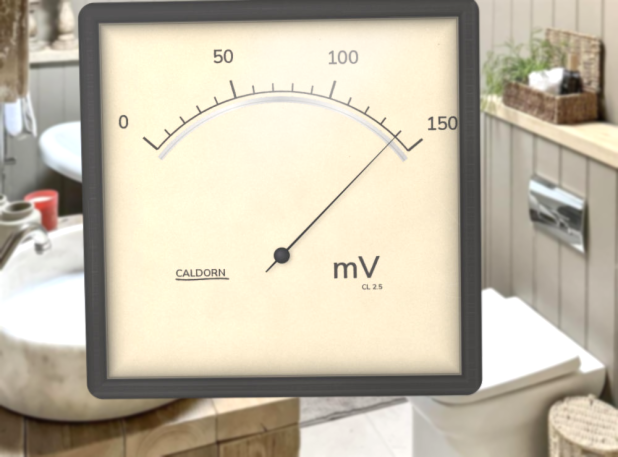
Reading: **140** mV
